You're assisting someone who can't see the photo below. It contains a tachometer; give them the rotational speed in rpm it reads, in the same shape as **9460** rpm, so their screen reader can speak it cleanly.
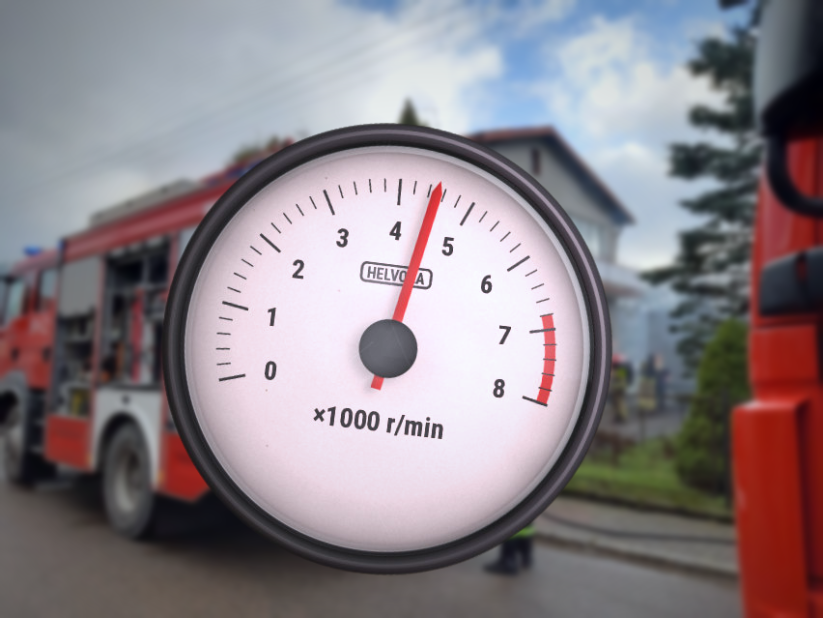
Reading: **4500** rpm
